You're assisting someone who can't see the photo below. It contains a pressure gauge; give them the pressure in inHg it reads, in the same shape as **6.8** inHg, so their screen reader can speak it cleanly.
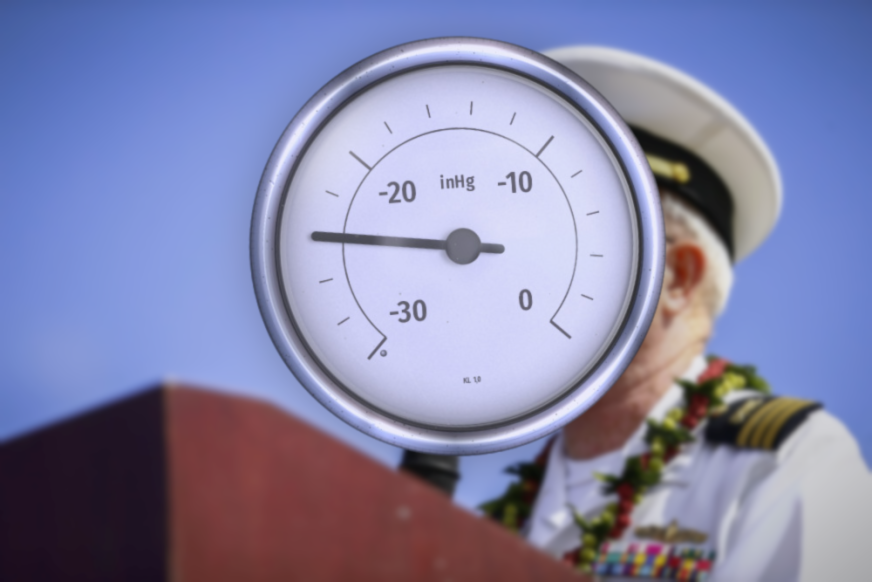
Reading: **-24** inHg
